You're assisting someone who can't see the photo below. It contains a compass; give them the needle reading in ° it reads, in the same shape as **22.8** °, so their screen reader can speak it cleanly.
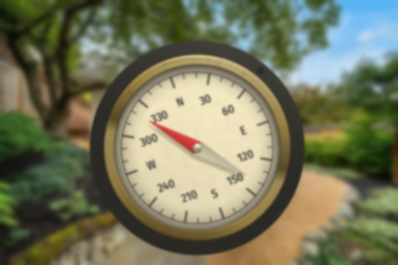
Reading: **320** °
